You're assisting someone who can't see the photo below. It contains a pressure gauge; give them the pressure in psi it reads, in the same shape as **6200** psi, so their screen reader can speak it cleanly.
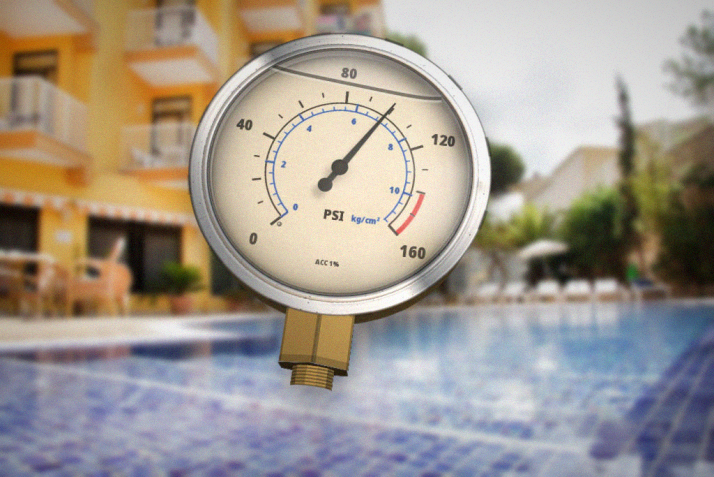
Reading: **100** psi
